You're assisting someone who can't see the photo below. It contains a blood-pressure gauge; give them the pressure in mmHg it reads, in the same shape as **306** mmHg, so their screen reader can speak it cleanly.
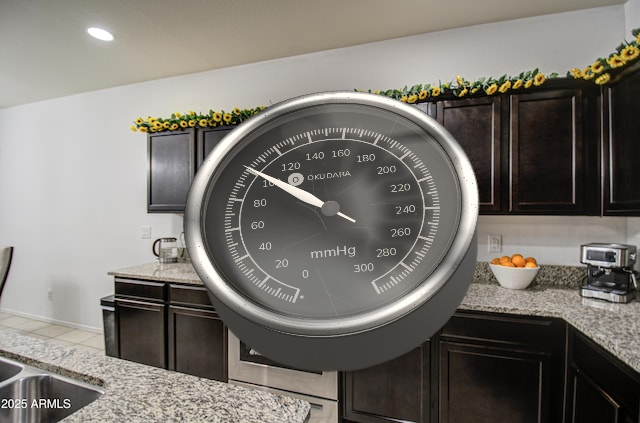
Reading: **100** mmHg
